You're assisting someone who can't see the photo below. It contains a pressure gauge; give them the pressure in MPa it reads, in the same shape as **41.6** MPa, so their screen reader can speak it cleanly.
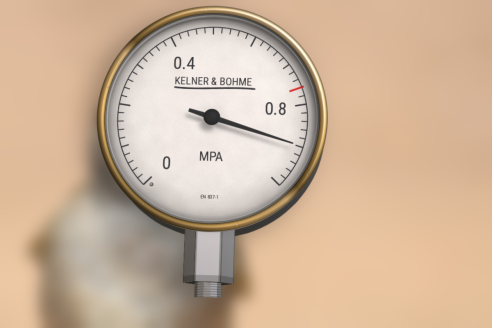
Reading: **0.9** MPa
